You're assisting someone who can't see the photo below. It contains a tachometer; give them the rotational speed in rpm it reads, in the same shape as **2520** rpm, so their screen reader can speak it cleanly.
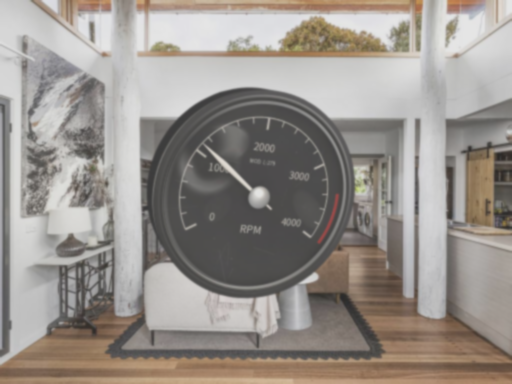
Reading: **1100** rpm
